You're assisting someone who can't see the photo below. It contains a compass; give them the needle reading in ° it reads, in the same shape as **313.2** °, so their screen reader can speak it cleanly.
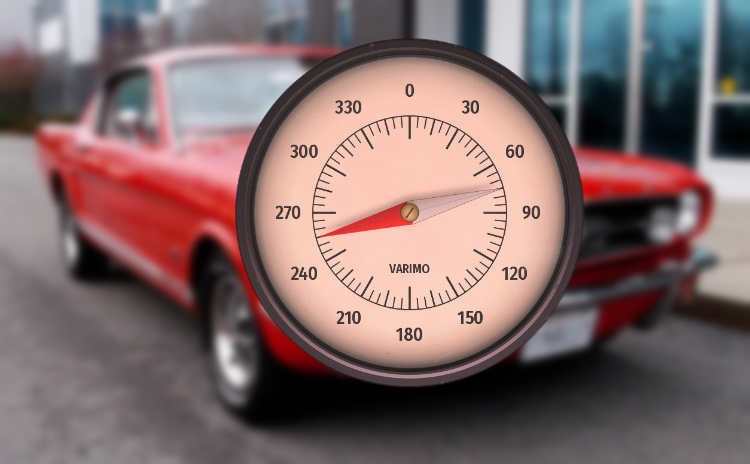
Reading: **255** °
